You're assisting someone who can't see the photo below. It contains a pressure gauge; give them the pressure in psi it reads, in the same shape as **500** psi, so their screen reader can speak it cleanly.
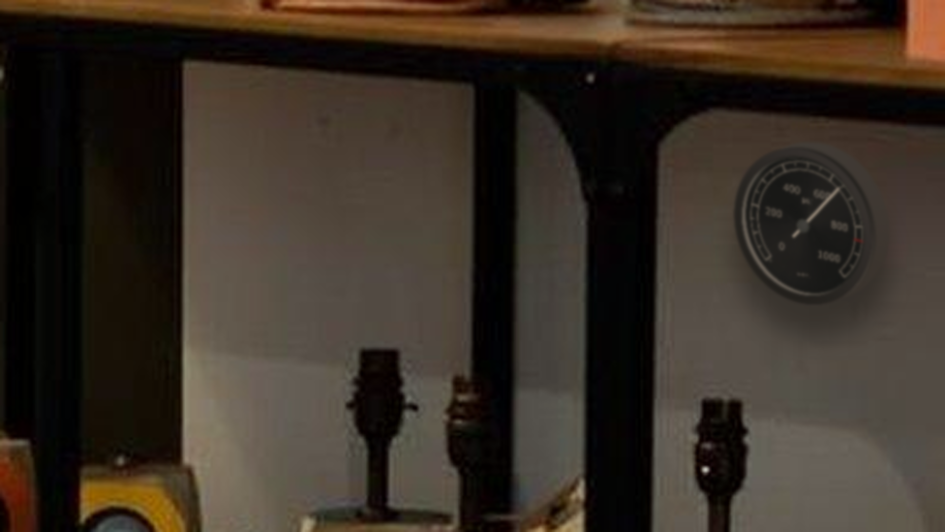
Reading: **650** psi
